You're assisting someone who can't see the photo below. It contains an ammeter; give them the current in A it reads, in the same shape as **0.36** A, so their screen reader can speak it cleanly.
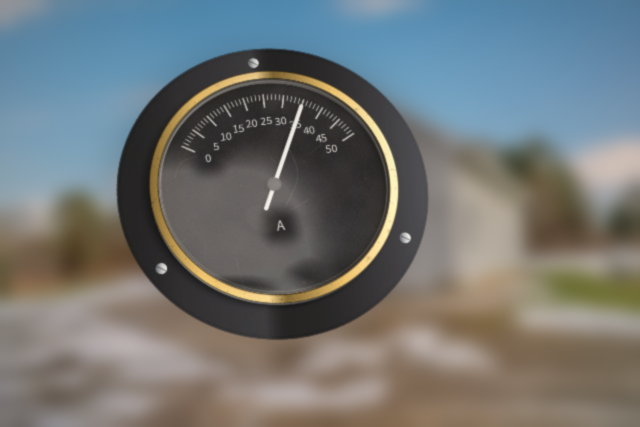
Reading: **35** A
